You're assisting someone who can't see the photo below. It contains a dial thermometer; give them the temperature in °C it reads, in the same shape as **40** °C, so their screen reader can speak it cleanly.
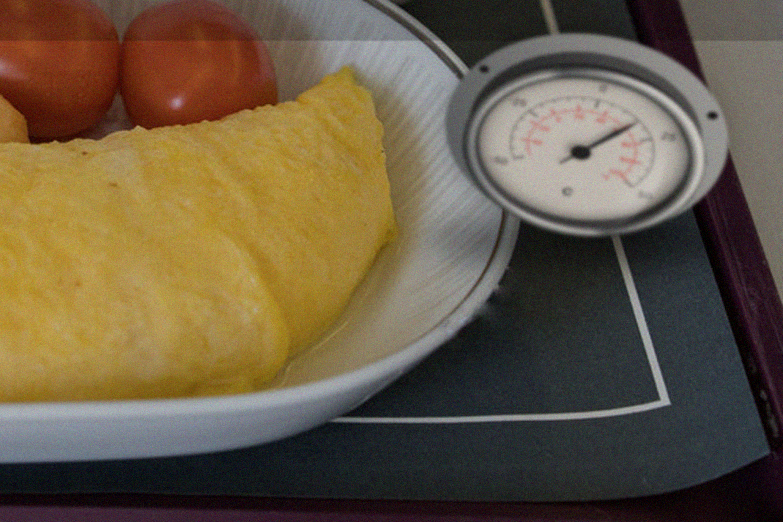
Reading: **15** °C
